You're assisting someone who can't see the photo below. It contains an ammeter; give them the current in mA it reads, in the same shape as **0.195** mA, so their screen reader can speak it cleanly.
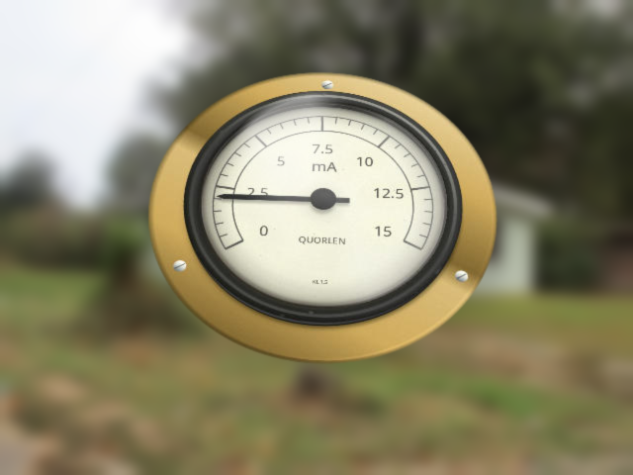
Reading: **2** mA
